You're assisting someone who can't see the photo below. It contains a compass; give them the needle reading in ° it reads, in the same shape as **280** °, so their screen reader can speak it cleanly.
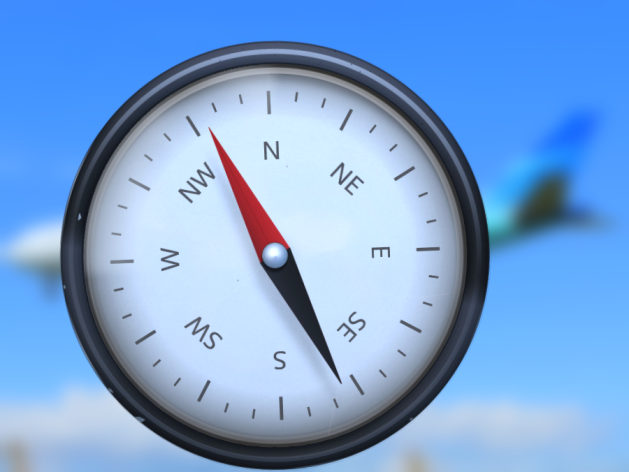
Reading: **335** °
